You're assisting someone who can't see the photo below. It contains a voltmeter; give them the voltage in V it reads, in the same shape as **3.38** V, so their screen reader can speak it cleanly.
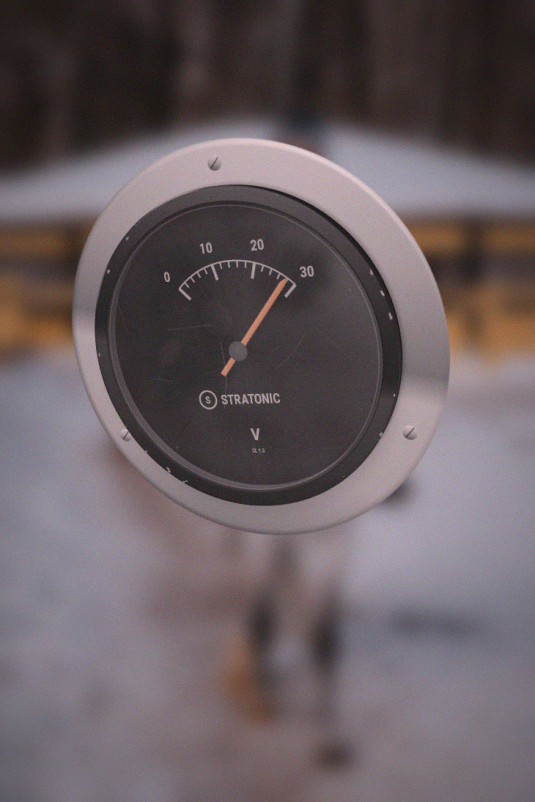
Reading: **28** V
